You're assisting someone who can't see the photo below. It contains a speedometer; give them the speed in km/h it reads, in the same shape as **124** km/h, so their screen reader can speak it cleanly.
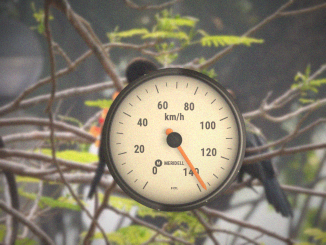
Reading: **137.5** km/h
